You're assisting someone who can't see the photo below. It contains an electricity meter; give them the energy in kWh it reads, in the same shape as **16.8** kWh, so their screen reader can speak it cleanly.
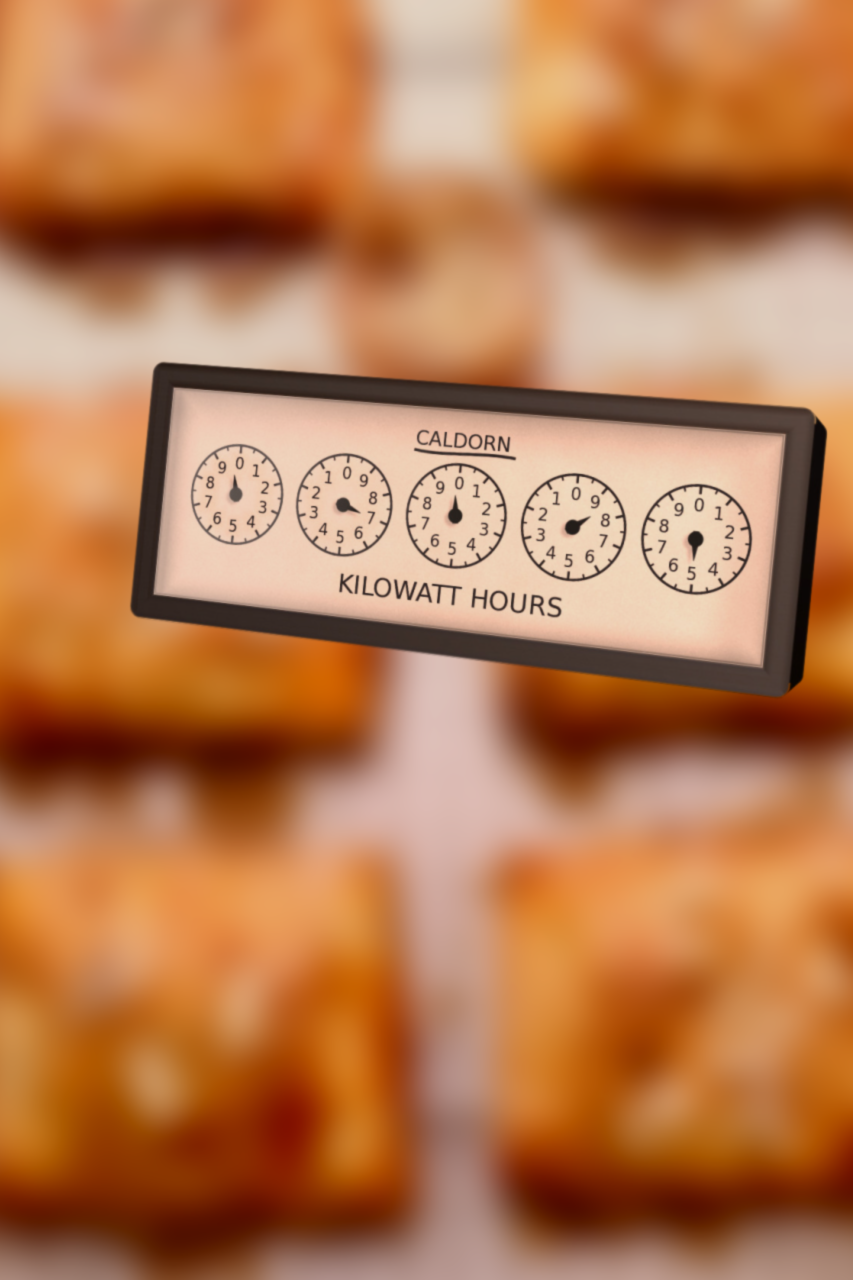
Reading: **96985** kWh
